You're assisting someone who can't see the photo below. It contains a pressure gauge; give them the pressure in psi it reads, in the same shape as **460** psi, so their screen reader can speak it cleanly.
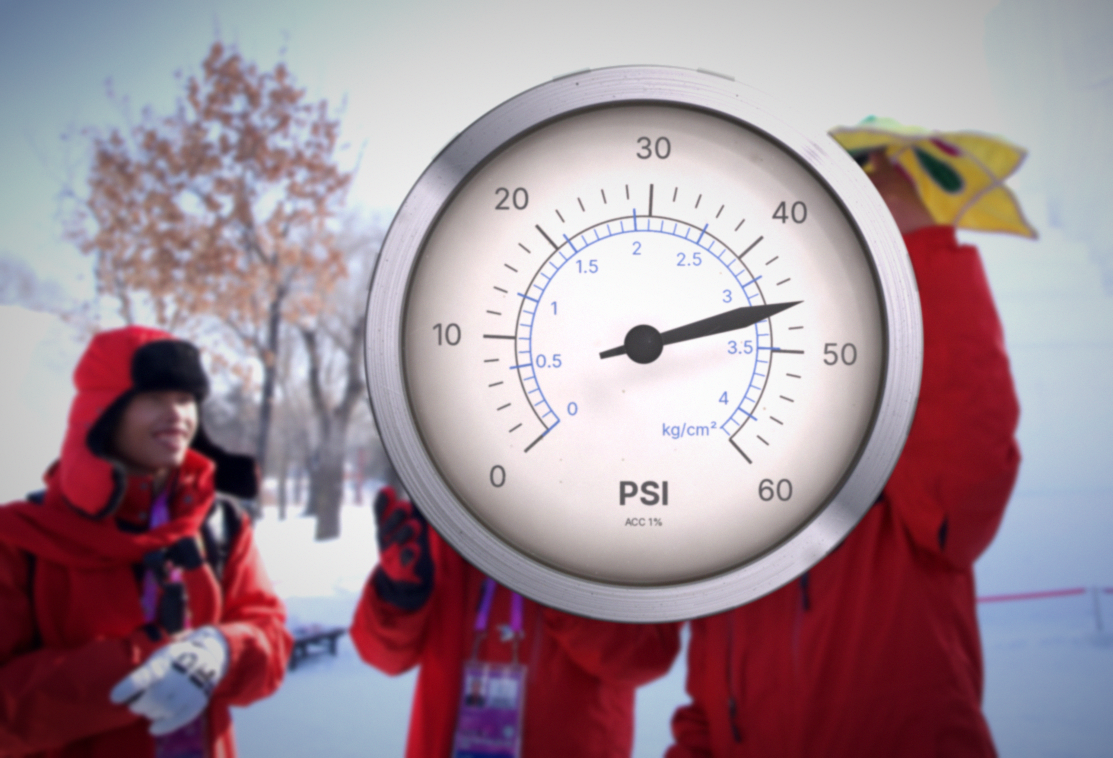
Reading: **46** psi
